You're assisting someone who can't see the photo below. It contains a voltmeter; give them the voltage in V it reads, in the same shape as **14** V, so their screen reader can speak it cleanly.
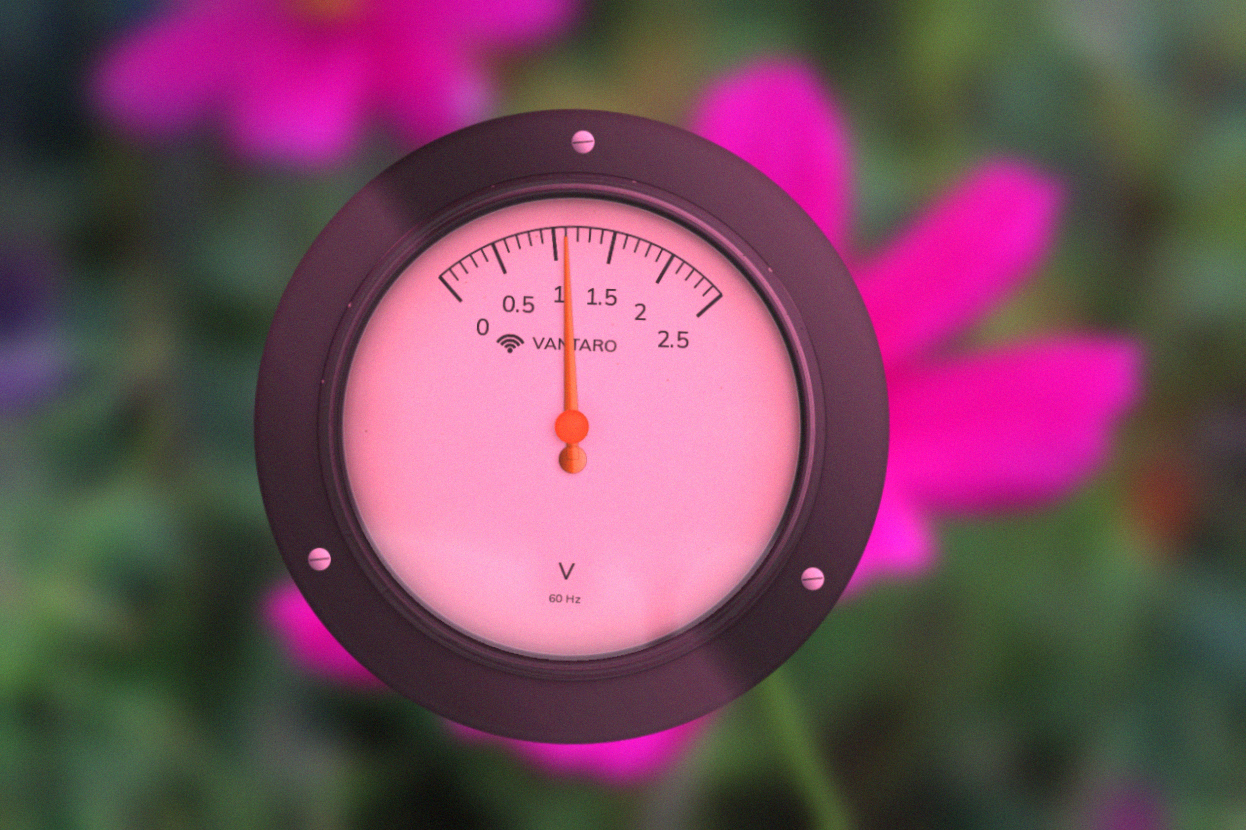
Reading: **1.1** V
